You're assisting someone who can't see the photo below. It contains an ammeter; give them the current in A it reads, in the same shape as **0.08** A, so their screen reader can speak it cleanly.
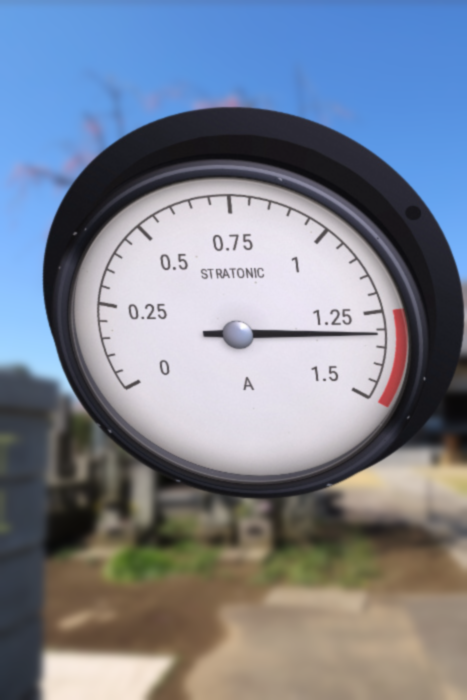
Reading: **1.3** A
